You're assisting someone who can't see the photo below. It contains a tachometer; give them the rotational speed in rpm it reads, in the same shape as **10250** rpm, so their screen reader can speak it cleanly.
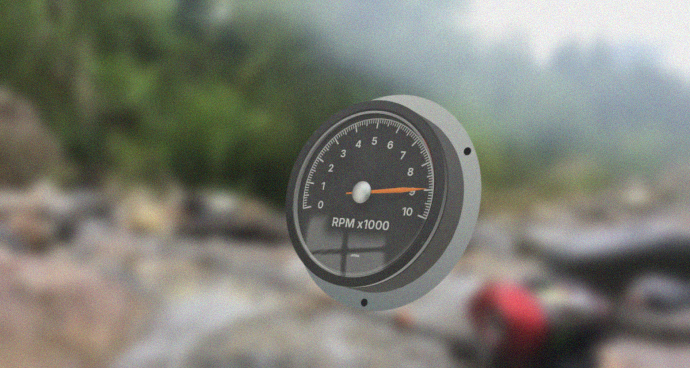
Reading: **9000** rpm
